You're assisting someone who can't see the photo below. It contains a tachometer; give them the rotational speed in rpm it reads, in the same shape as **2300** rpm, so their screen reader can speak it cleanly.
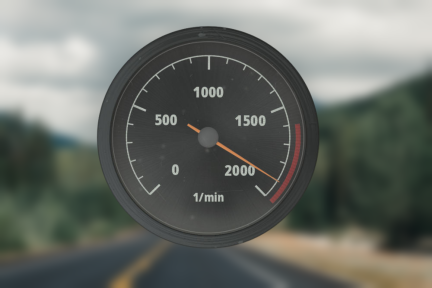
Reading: **1900** rpm
